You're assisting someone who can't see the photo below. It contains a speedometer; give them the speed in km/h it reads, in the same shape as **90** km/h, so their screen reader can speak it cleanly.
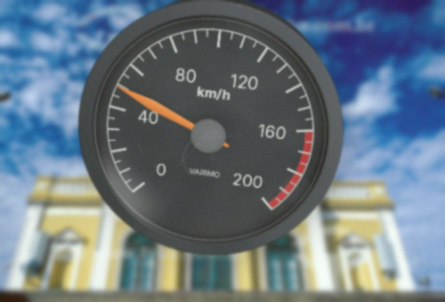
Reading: **50** km/h
